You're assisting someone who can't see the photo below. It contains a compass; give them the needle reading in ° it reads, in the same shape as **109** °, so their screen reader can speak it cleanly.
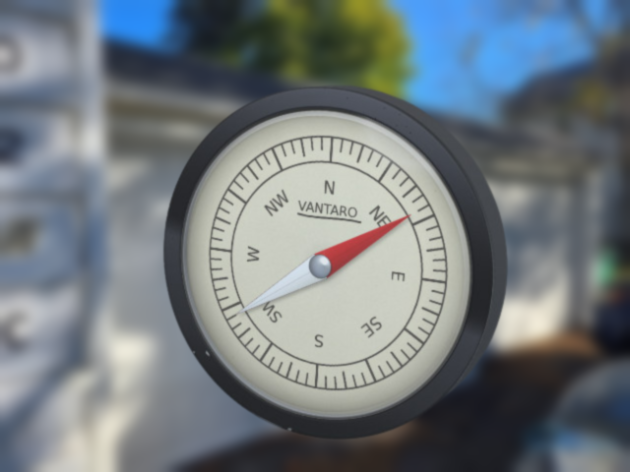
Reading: **55** °
